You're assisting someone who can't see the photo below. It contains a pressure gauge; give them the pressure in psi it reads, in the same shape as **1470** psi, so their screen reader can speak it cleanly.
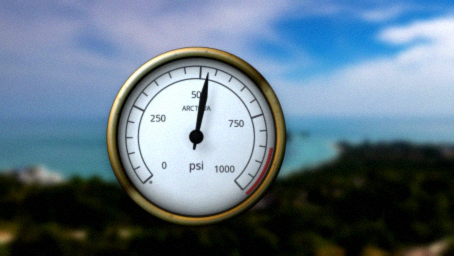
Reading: **525** psi
